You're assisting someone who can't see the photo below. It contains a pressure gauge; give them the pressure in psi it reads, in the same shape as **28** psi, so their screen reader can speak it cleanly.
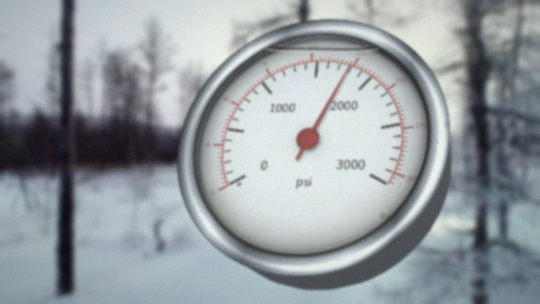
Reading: **1800** psi
